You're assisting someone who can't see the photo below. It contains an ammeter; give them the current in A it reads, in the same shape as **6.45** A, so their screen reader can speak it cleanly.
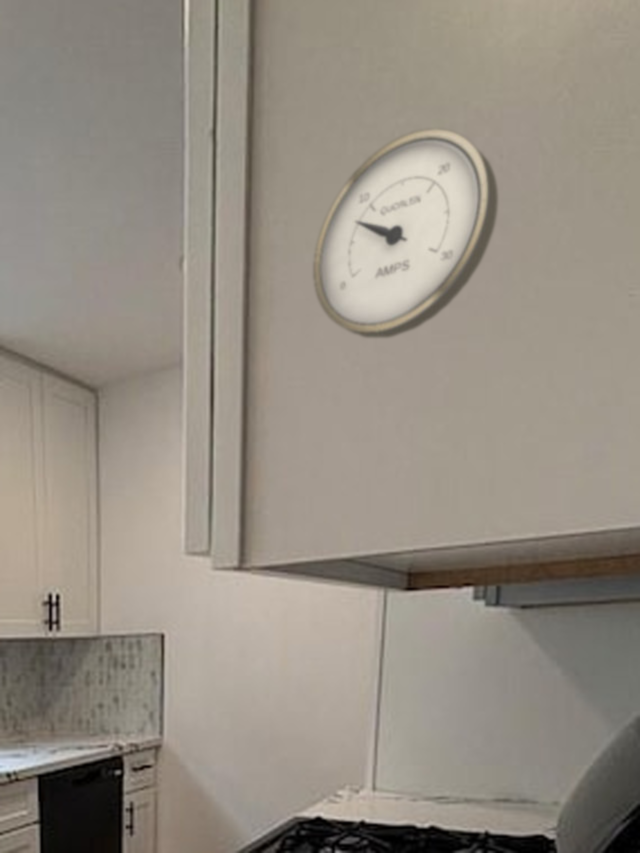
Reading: **7.5** A
